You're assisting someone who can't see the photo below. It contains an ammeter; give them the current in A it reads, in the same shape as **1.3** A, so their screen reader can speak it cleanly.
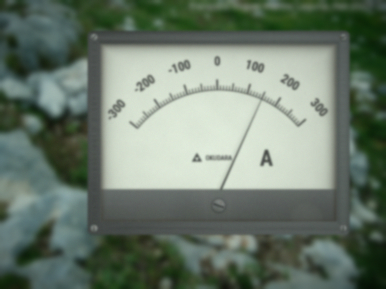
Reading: **150** A
